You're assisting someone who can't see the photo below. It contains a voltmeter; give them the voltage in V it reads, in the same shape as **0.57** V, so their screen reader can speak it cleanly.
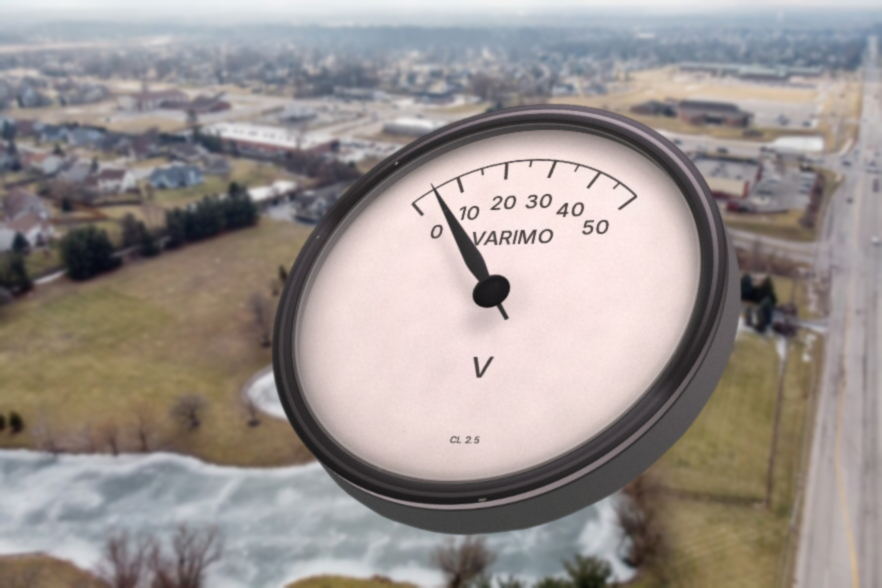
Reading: **5** V
